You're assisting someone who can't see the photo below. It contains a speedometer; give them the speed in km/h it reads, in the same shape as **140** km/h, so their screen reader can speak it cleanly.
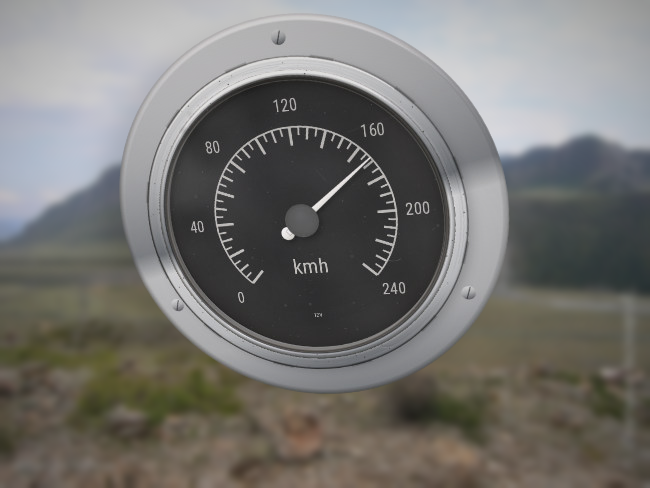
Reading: **167.5** km/h
